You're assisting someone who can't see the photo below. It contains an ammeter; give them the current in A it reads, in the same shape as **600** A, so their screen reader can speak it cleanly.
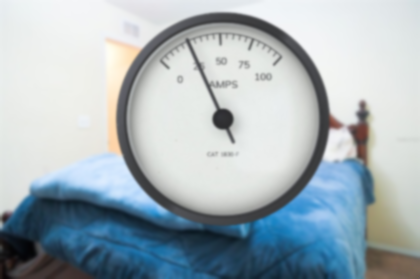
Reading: **25** A
